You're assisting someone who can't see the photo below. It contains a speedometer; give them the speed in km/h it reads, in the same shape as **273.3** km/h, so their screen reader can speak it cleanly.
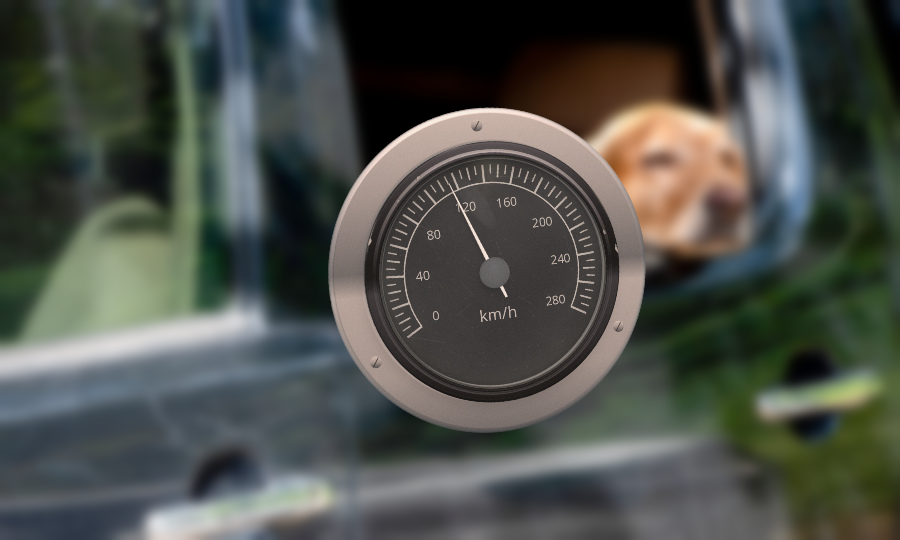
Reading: **115** km/h
